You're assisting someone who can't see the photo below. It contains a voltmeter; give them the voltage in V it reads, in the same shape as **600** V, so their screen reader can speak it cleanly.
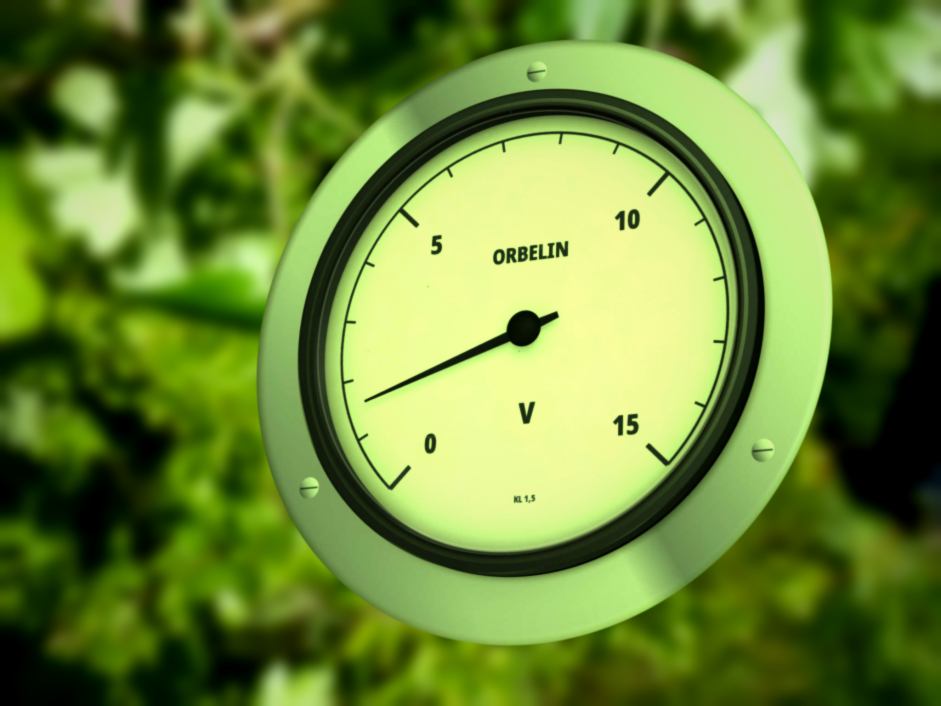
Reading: **1.5** V
